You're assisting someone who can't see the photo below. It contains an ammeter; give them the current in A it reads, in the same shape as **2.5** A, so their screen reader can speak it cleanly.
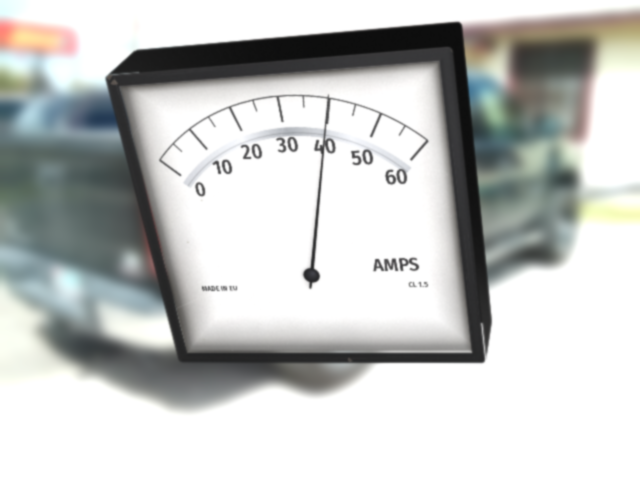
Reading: **40** A
